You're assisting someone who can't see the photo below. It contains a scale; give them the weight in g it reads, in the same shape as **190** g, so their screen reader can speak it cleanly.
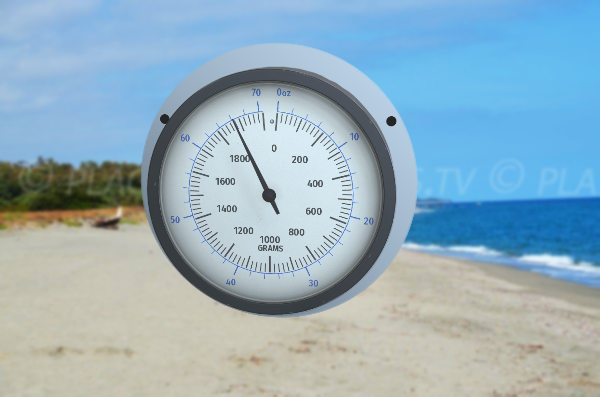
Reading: **1880** g
